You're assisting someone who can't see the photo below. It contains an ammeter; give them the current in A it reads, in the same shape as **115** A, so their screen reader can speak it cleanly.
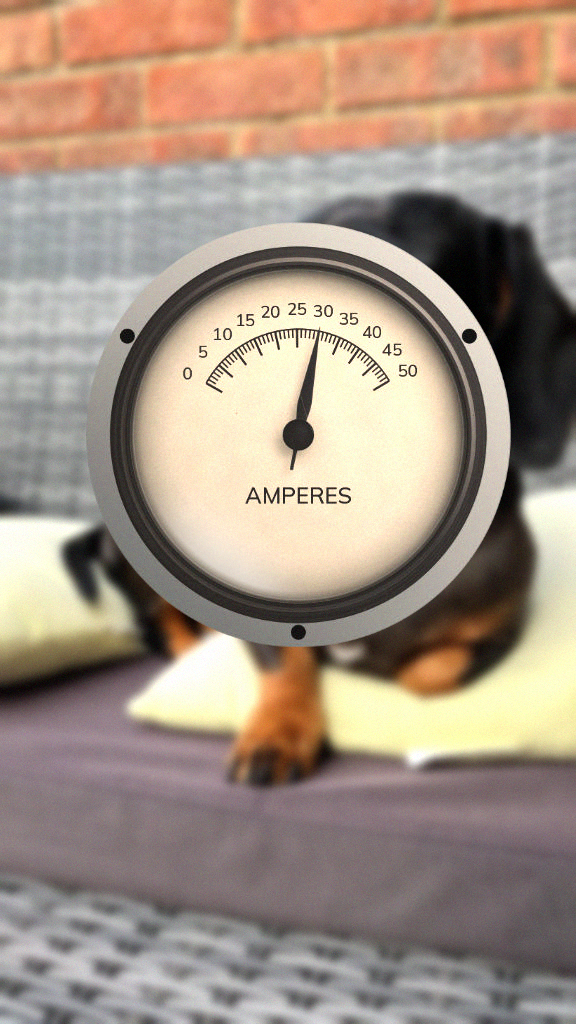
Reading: **30** A
